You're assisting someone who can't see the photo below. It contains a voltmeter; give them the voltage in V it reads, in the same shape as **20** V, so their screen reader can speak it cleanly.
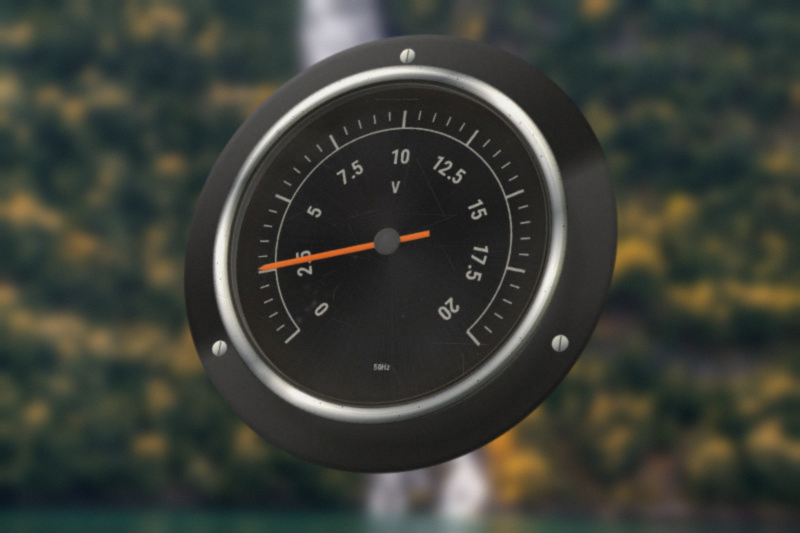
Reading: **2.5** V
